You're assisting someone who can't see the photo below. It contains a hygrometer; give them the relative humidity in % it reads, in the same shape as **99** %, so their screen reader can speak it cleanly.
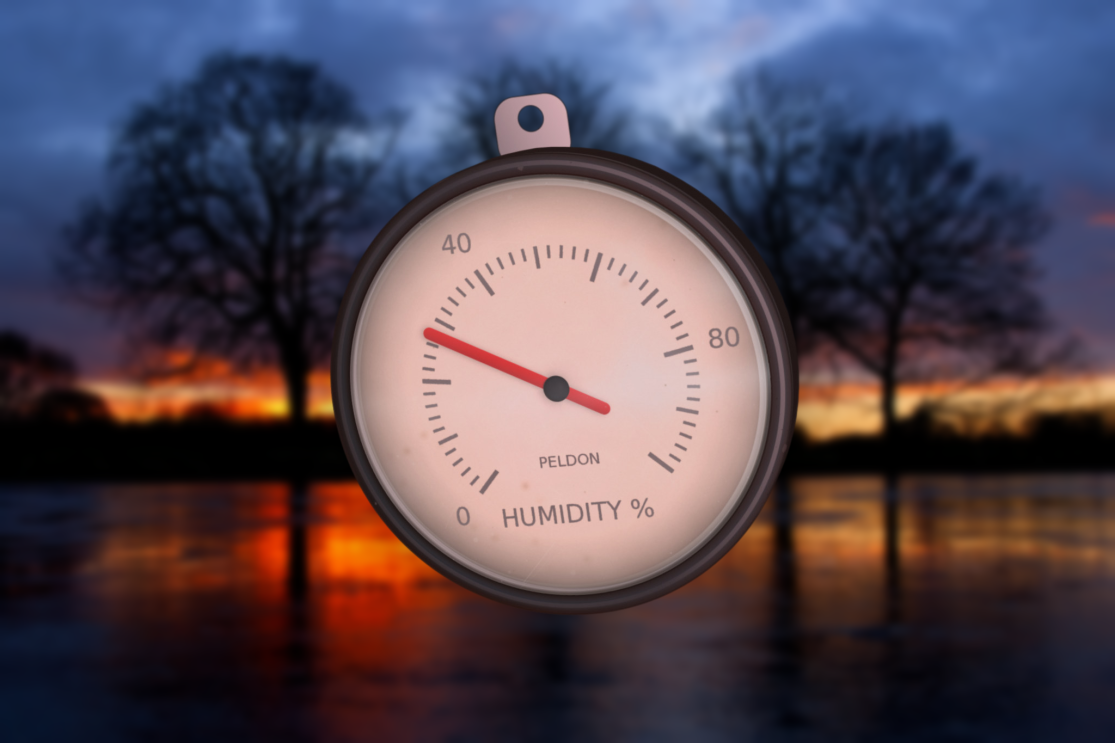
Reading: **28** %
